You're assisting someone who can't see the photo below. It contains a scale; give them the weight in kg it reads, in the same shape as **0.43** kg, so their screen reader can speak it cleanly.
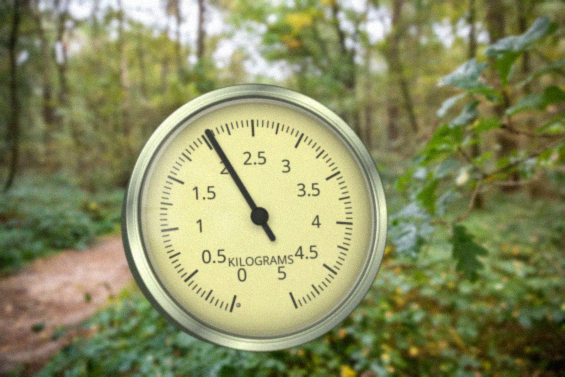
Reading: **2.05** kg
